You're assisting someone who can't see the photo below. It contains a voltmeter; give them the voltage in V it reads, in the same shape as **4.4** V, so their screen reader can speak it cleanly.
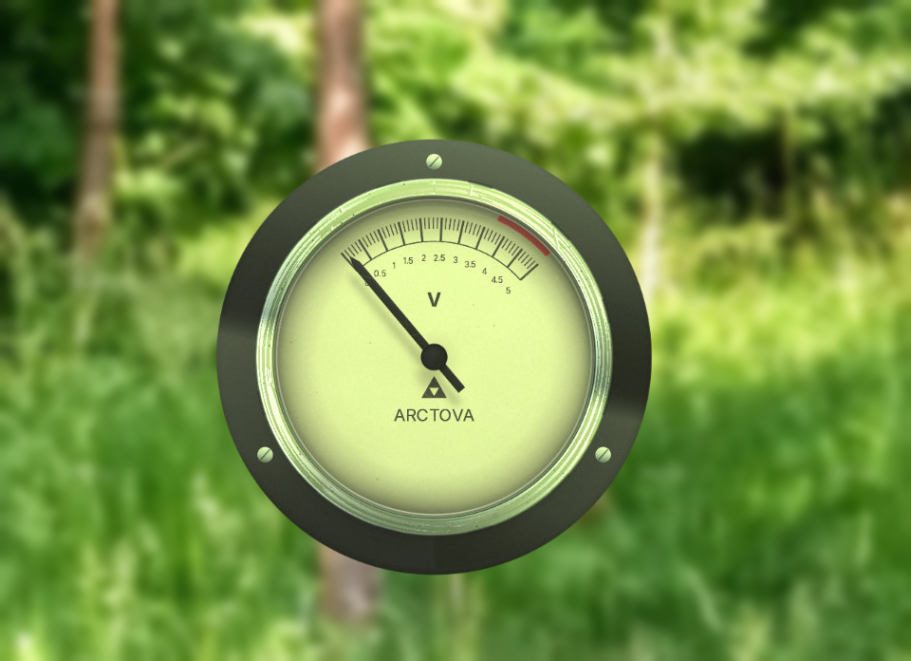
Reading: **0.1** V
